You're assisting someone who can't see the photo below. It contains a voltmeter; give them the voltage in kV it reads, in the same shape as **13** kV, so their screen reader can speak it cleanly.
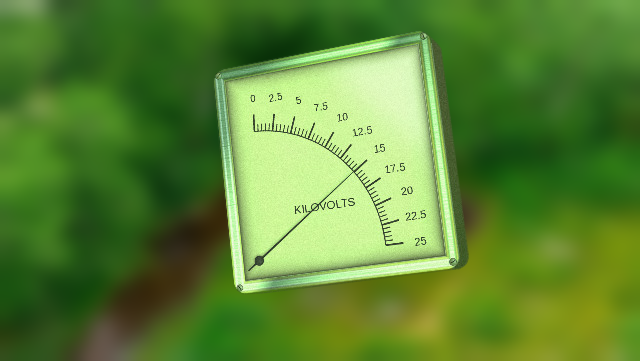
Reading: **15** kV
